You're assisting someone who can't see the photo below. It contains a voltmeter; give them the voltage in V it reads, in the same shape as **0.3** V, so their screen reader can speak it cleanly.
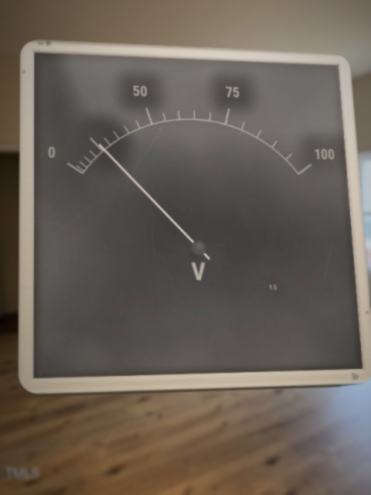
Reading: **25** V
